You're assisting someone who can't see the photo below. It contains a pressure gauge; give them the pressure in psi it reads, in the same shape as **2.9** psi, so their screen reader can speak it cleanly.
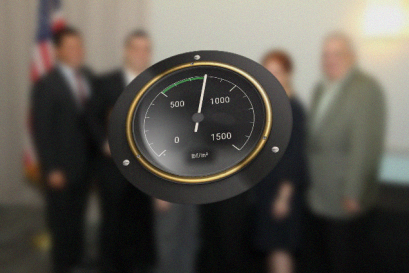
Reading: **800** psi
